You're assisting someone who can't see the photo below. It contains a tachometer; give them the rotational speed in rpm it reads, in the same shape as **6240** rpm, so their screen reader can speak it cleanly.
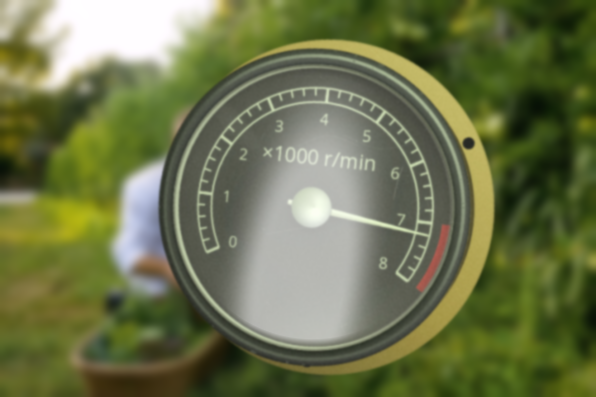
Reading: **7200** rpm
